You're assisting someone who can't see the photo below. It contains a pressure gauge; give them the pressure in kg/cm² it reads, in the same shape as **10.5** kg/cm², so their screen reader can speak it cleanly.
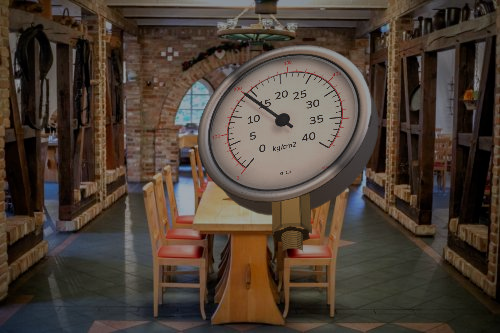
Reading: **14** kg/cm²
